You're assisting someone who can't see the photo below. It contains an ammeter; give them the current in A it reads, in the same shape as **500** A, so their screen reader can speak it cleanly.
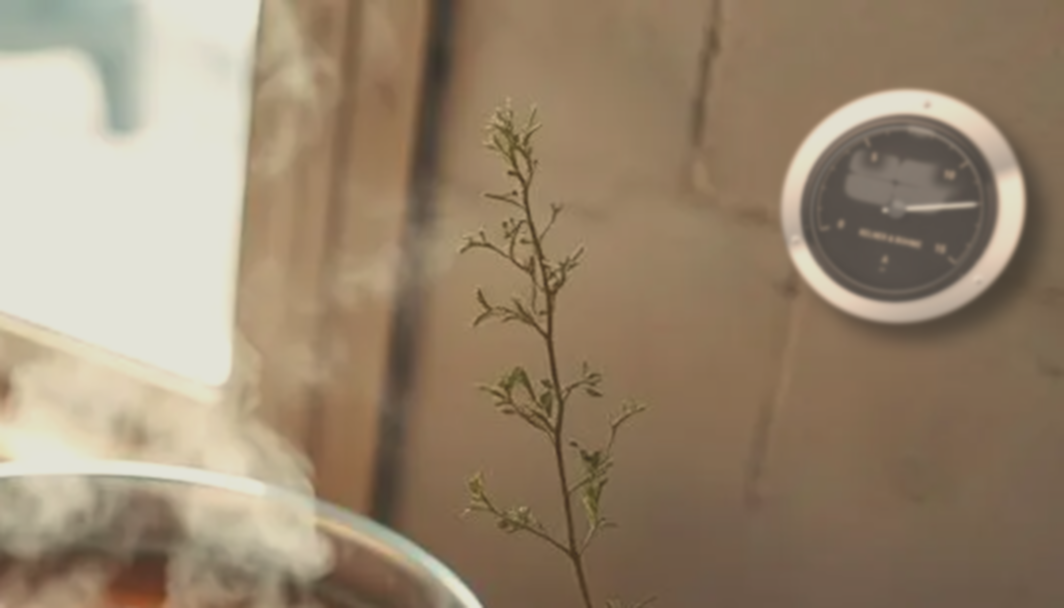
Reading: **12** A
